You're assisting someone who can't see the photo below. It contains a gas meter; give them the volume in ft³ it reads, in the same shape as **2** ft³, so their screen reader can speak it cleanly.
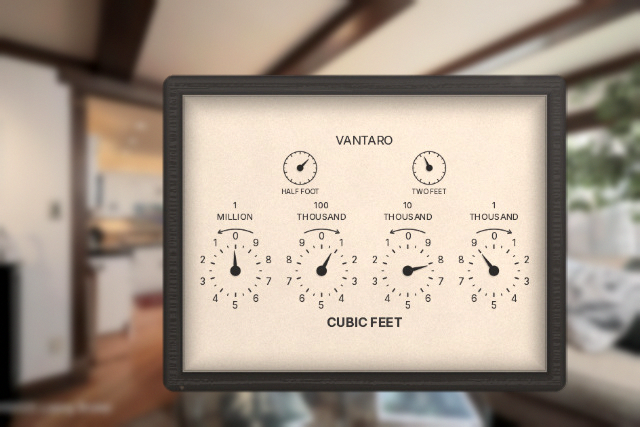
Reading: **7900** ft³
